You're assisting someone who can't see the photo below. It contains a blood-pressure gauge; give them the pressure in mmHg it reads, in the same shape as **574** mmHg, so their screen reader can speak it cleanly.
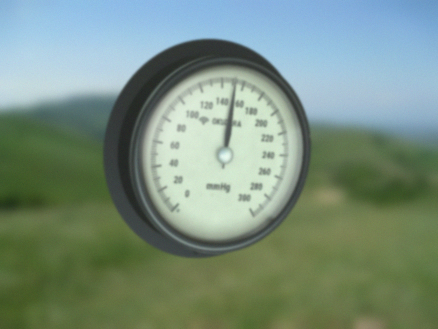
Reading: **150** mmHg
